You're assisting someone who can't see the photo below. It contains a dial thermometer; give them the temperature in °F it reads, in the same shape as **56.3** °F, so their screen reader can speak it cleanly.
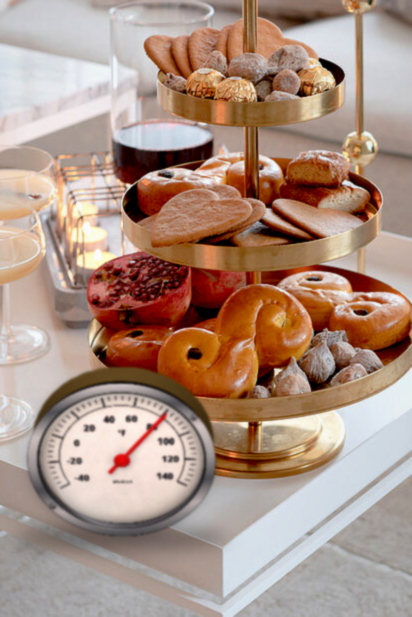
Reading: **80** °F
